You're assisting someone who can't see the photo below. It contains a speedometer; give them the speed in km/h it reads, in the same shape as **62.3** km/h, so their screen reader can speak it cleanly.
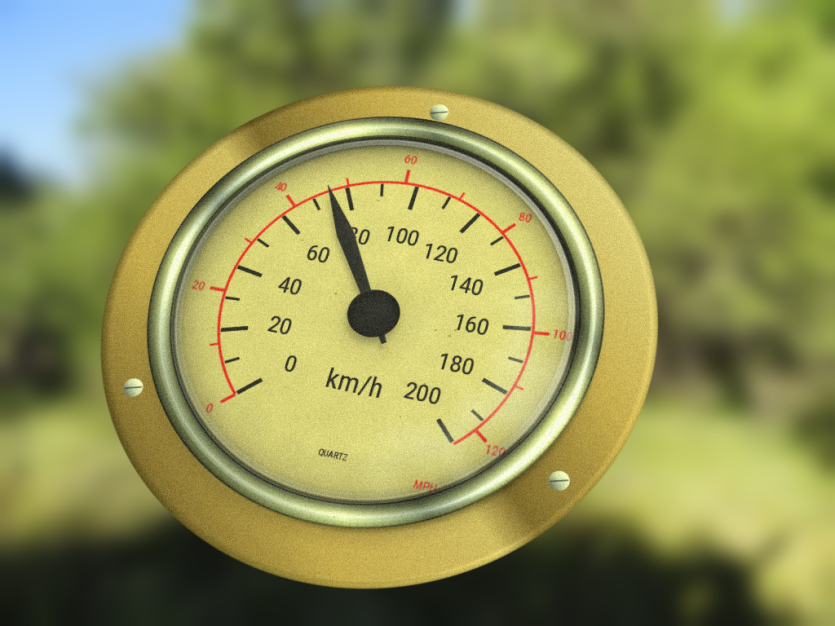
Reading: **75** km/h
